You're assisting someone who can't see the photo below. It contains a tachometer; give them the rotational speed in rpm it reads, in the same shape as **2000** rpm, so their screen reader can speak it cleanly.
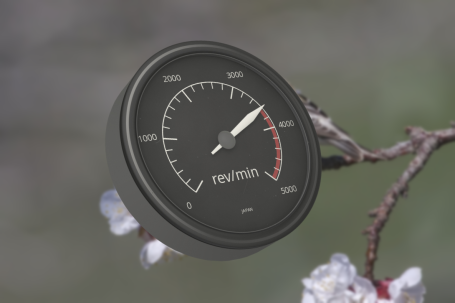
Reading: **3600** rpm
